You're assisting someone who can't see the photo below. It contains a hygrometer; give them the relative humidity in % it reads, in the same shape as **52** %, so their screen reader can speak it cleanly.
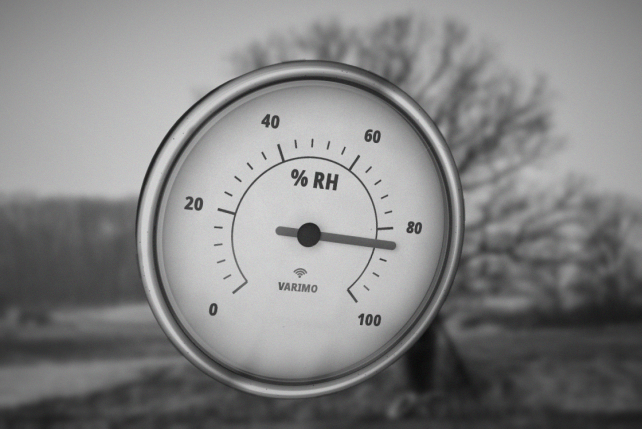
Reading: **84** %
